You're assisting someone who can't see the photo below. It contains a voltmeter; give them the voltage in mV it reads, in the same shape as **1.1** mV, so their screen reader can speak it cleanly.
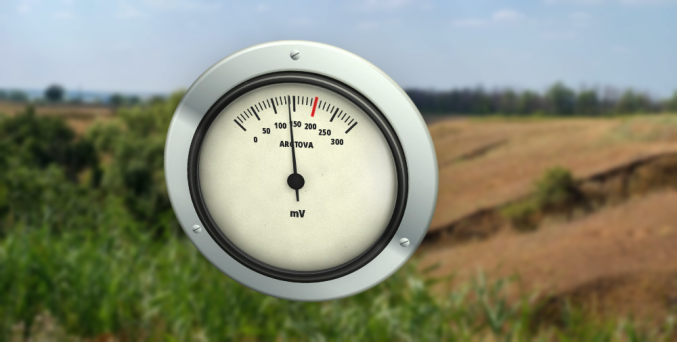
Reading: **140** mV
